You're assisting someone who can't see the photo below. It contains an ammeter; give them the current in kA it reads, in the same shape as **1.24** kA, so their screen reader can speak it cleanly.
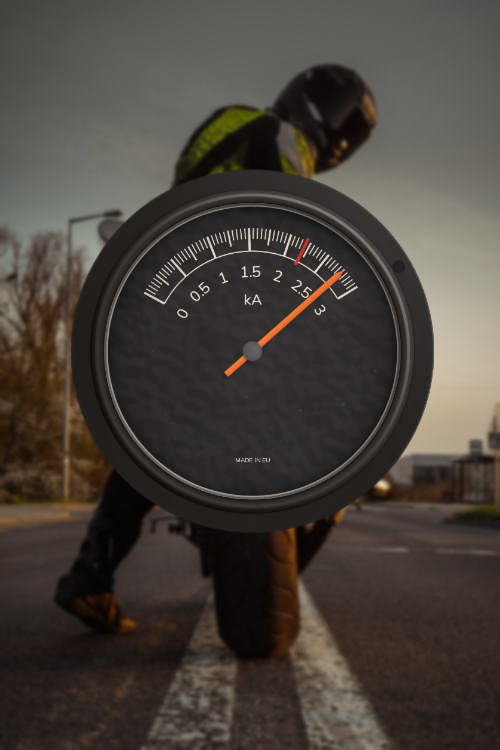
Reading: **2.75** kA
